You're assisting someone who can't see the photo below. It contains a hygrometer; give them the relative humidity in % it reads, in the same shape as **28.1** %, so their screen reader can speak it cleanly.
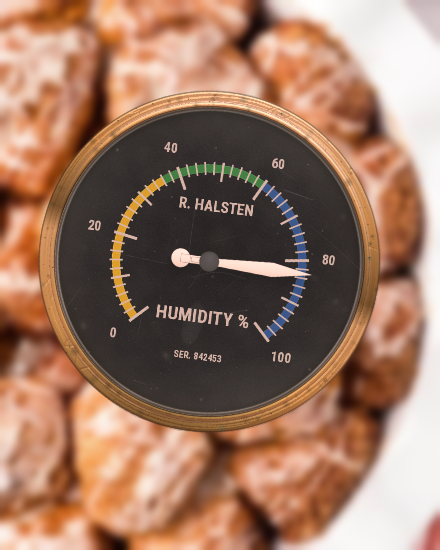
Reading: **83** %
